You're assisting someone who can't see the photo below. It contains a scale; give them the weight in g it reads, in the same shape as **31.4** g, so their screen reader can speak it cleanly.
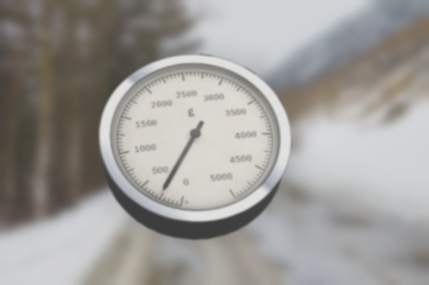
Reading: **250** g
